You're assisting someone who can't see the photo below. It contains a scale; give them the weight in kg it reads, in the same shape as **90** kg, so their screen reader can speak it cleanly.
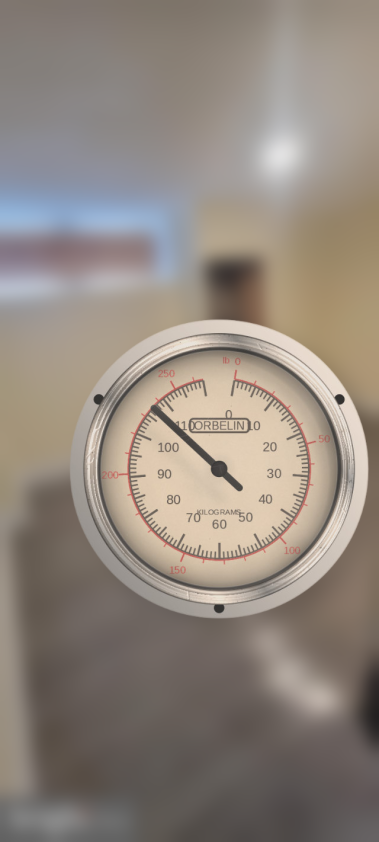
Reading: **107** kg
